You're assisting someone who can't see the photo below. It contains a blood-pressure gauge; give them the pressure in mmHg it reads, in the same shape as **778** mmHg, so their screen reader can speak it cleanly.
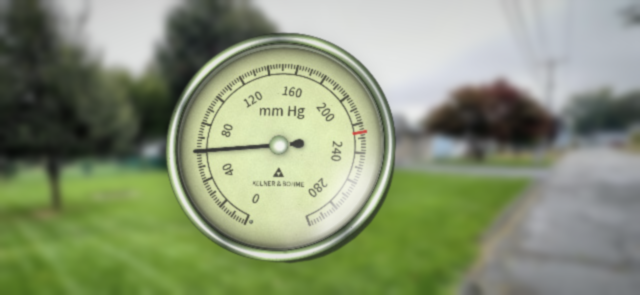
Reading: **60** mmHg
